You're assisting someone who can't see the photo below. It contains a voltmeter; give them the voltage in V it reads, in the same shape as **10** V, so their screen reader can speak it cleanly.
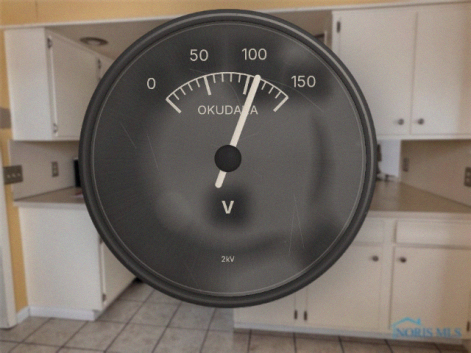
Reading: **110** V
